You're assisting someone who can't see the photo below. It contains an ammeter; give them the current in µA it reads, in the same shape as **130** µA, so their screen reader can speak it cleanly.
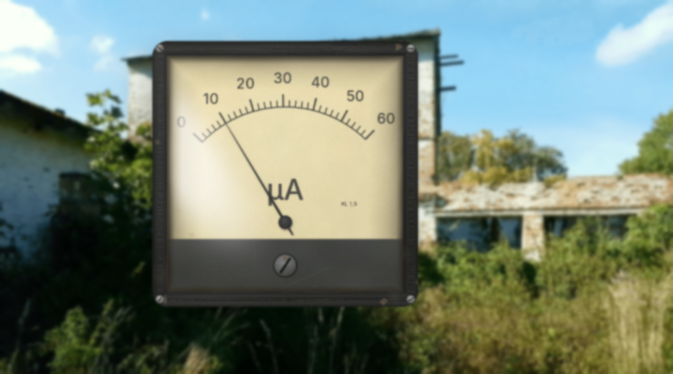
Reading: **10** µA
